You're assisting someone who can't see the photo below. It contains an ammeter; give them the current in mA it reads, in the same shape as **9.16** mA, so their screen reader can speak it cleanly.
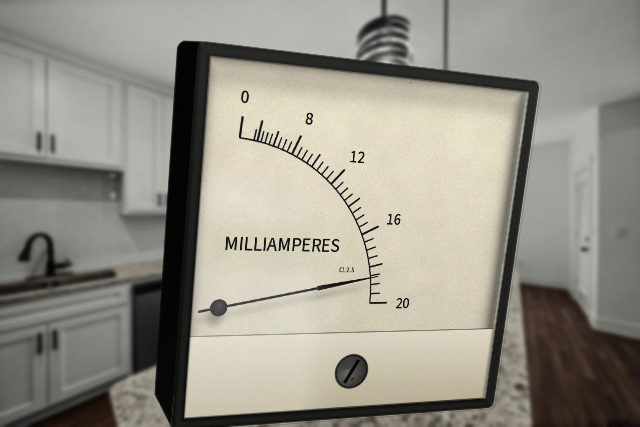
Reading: **18.5** mA
